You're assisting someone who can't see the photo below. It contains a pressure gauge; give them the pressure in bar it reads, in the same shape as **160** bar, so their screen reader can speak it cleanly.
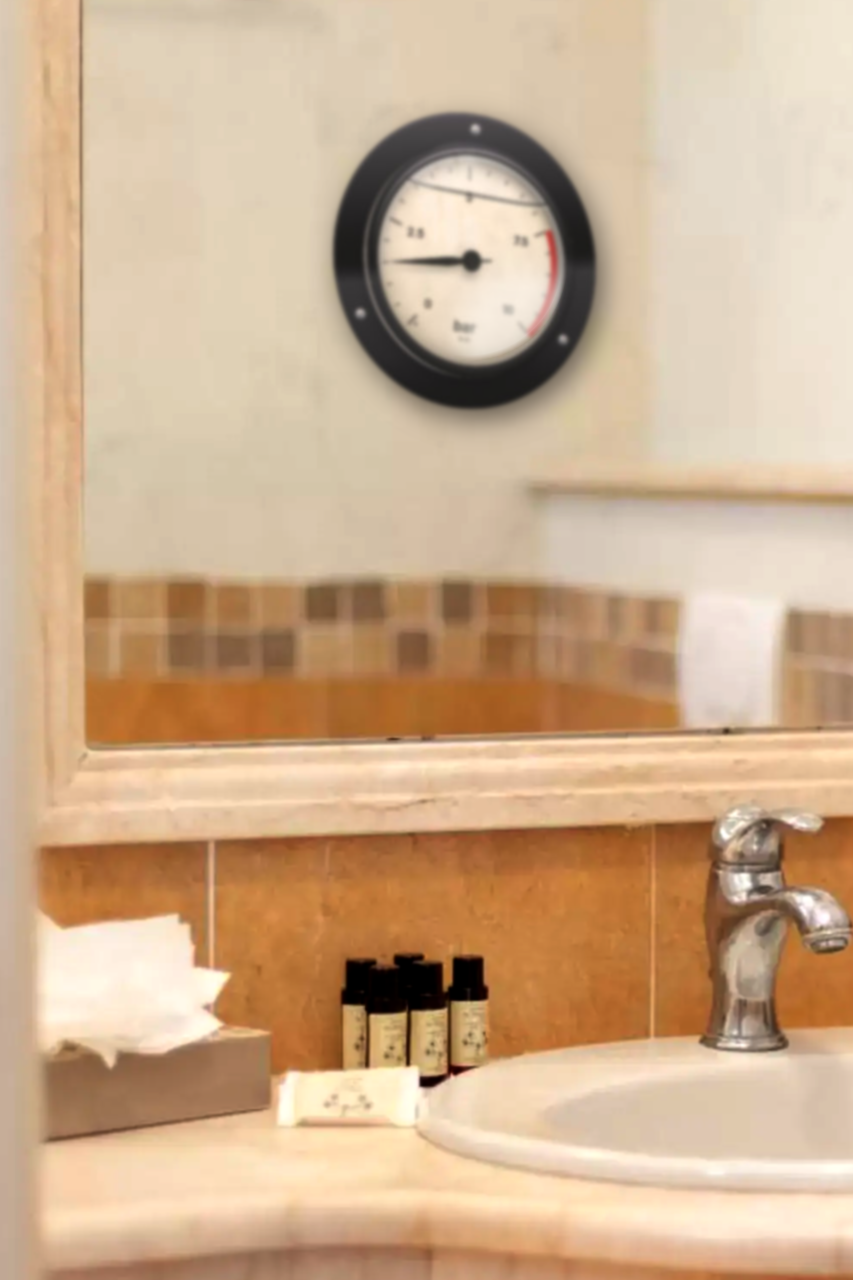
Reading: **1.5** bar
